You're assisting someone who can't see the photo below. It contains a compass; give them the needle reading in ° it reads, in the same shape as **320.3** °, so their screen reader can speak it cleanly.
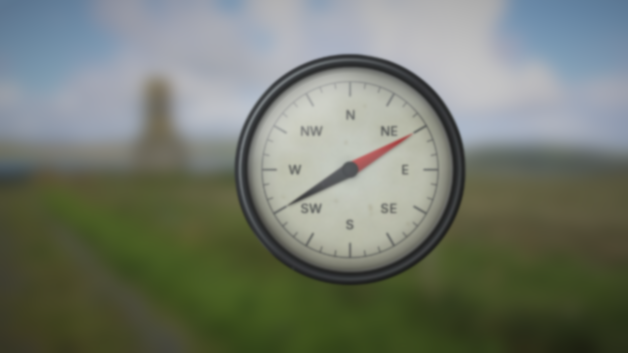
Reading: **60** °
